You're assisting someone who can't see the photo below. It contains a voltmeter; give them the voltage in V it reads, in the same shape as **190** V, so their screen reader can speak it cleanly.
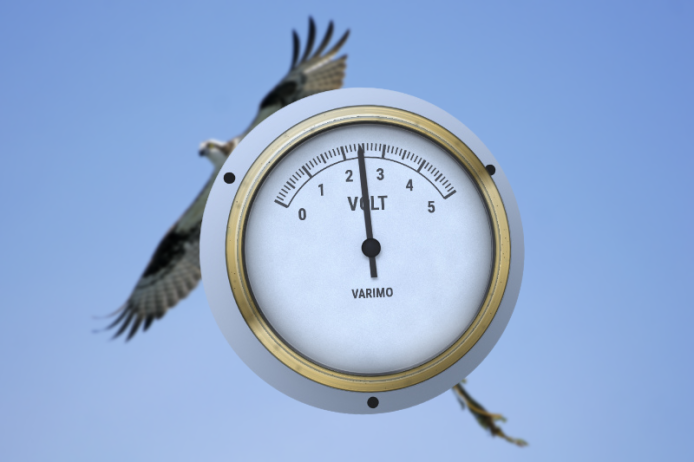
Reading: **2.4** V
